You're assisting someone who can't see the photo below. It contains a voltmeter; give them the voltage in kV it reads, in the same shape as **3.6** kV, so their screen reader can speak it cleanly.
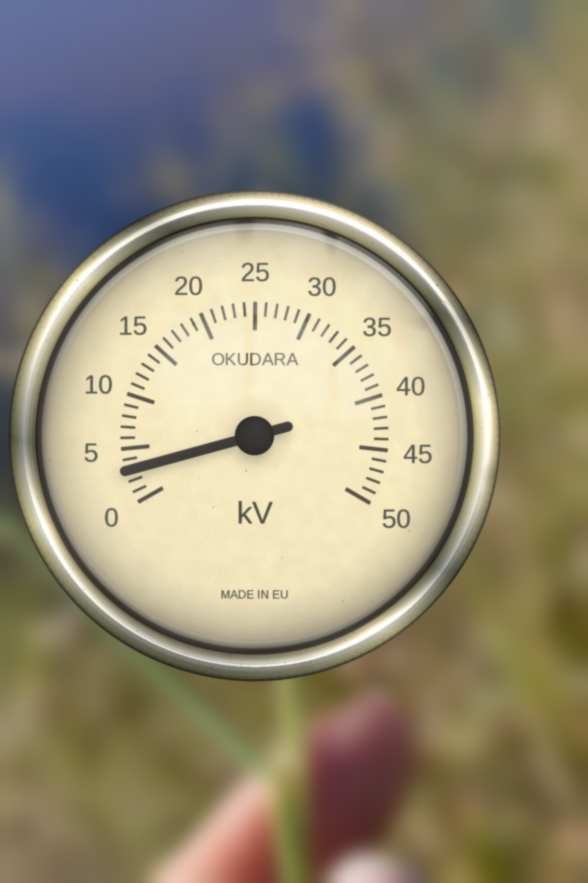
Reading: **3** kV
